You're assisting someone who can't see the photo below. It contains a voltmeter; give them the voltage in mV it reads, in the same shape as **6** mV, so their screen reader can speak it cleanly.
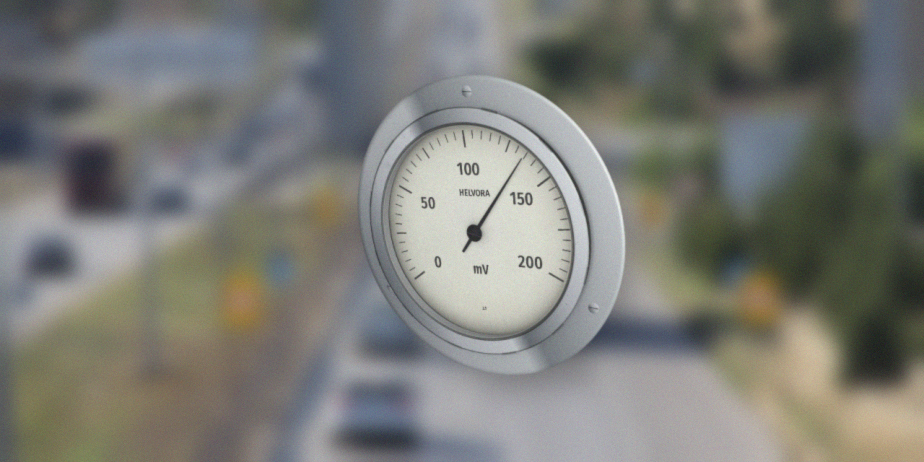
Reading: **135** mV
